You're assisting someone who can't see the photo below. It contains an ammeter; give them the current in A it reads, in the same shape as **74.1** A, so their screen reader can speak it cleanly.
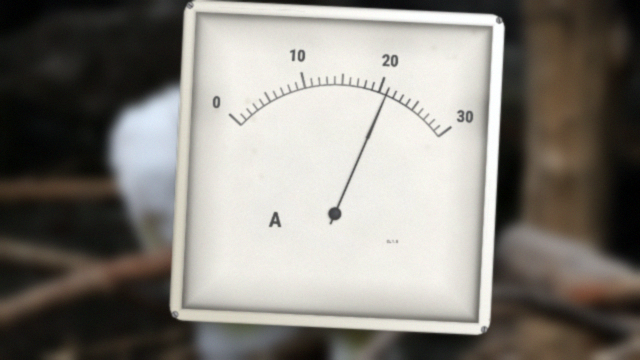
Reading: **21** A
